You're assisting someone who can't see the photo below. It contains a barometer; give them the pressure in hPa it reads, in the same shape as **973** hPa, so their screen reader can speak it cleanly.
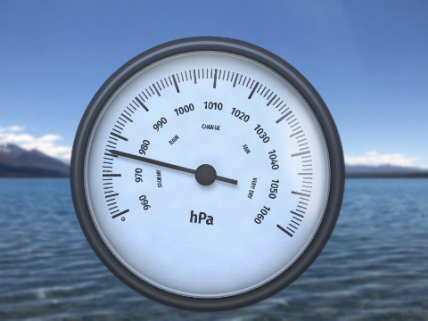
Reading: **976** hPa
